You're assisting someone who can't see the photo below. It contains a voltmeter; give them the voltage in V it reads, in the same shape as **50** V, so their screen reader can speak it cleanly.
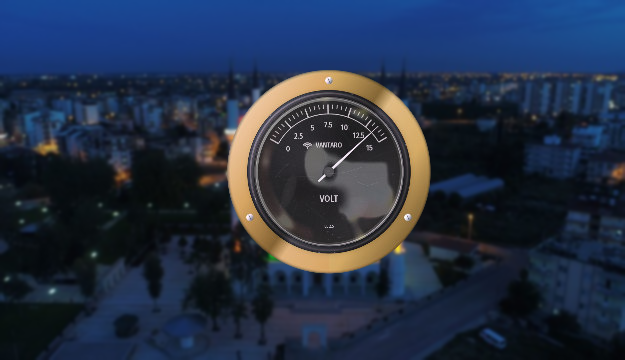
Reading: **13.5** V
